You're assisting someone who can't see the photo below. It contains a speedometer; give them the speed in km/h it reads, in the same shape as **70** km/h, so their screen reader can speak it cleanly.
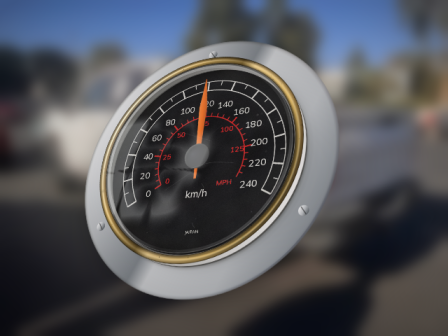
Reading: **120** km/h
